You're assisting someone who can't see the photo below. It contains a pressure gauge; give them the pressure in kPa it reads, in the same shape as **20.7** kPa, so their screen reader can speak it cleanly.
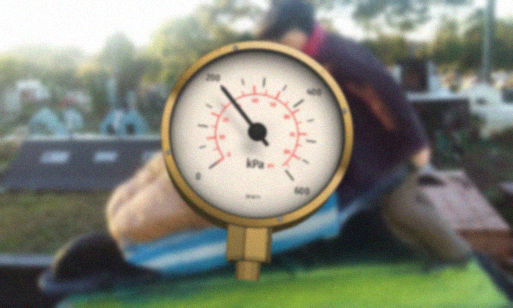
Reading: **200** kPa
